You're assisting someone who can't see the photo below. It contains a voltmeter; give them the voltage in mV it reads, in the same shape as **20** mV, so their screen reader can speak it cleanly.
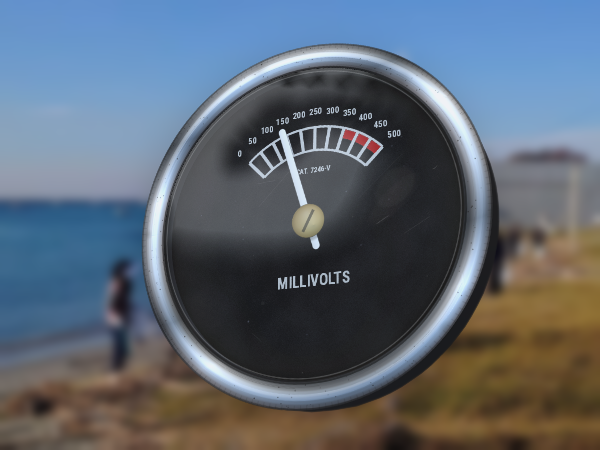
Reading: **150** mV
